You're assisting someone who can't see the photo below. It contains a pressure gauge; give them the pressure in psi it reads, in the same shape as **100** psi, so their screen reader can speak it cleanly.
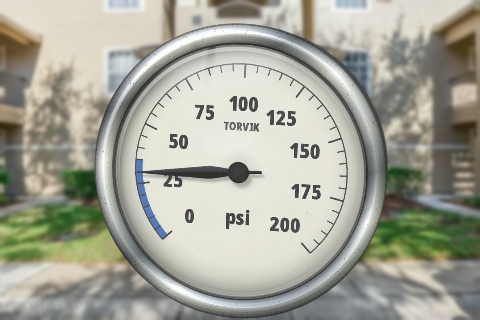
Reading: **30** psi
